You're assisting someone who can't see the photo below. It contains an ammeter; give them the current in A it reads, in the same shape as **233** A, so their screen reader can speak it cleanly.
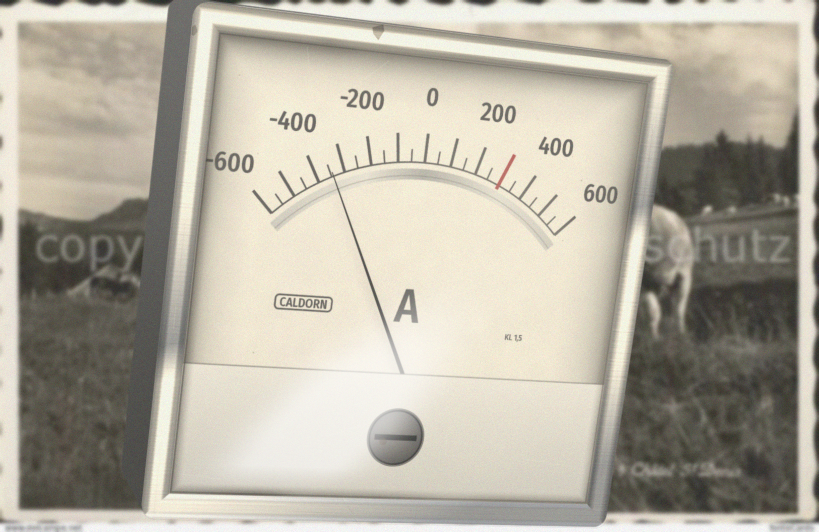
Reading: **-350** A
